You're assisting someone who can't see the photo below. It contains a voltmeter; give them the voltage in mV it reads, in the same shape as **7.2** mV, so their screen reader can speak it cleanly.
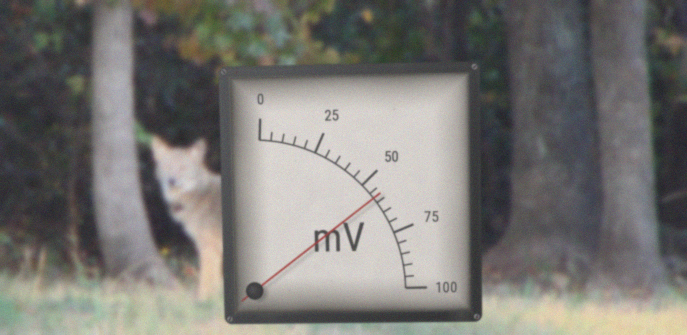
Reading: **57.5** mV
